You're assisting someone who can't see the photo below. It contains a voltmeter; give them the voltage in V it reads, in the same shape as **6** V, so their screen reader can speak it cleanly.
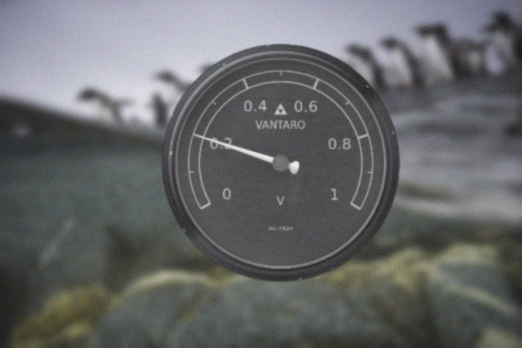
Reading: **0.2** V
